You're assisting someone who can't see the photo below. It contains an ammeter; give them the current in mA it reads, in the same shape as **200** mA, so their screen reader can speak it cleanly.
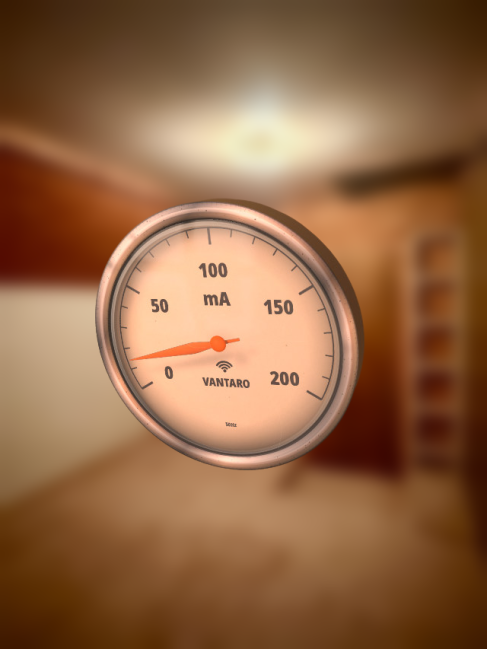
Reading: **15** mA
